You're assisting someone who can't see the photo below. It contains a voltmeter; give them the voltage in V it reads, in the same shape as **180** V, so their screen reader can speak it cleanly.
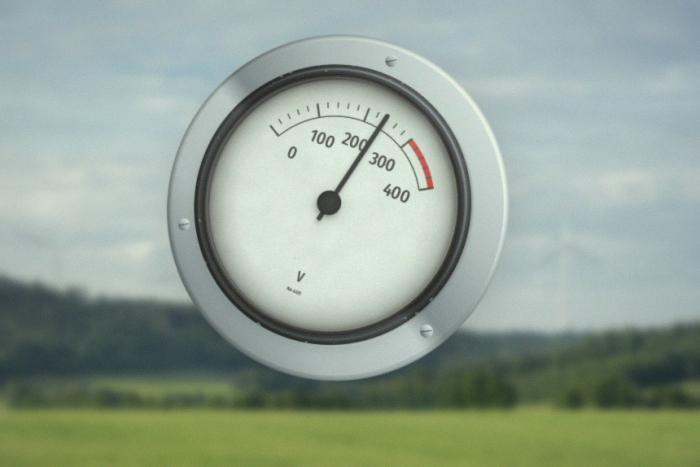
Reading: **240** V
